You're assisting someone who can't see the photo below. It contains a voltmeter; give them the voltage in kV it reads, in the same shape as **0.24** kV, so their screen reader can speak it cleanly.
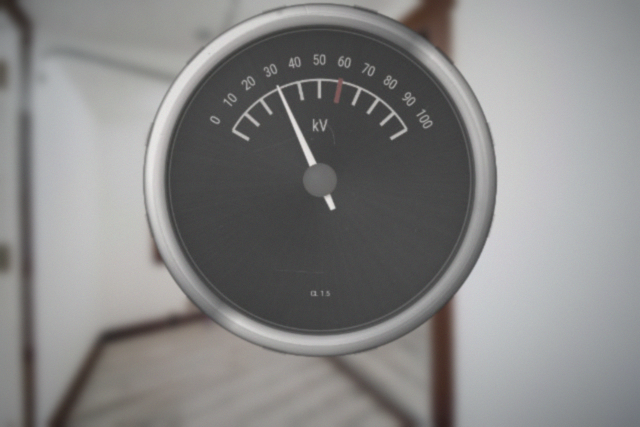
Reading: **30** kV
